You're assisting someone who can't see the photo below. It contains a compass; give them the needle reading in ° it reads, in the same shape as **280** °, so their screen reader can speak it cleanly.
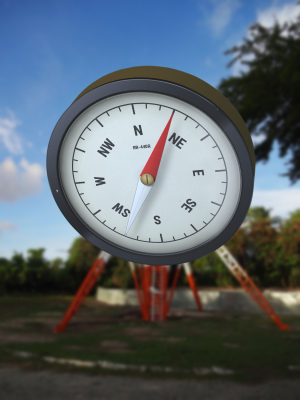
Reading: **30** °
